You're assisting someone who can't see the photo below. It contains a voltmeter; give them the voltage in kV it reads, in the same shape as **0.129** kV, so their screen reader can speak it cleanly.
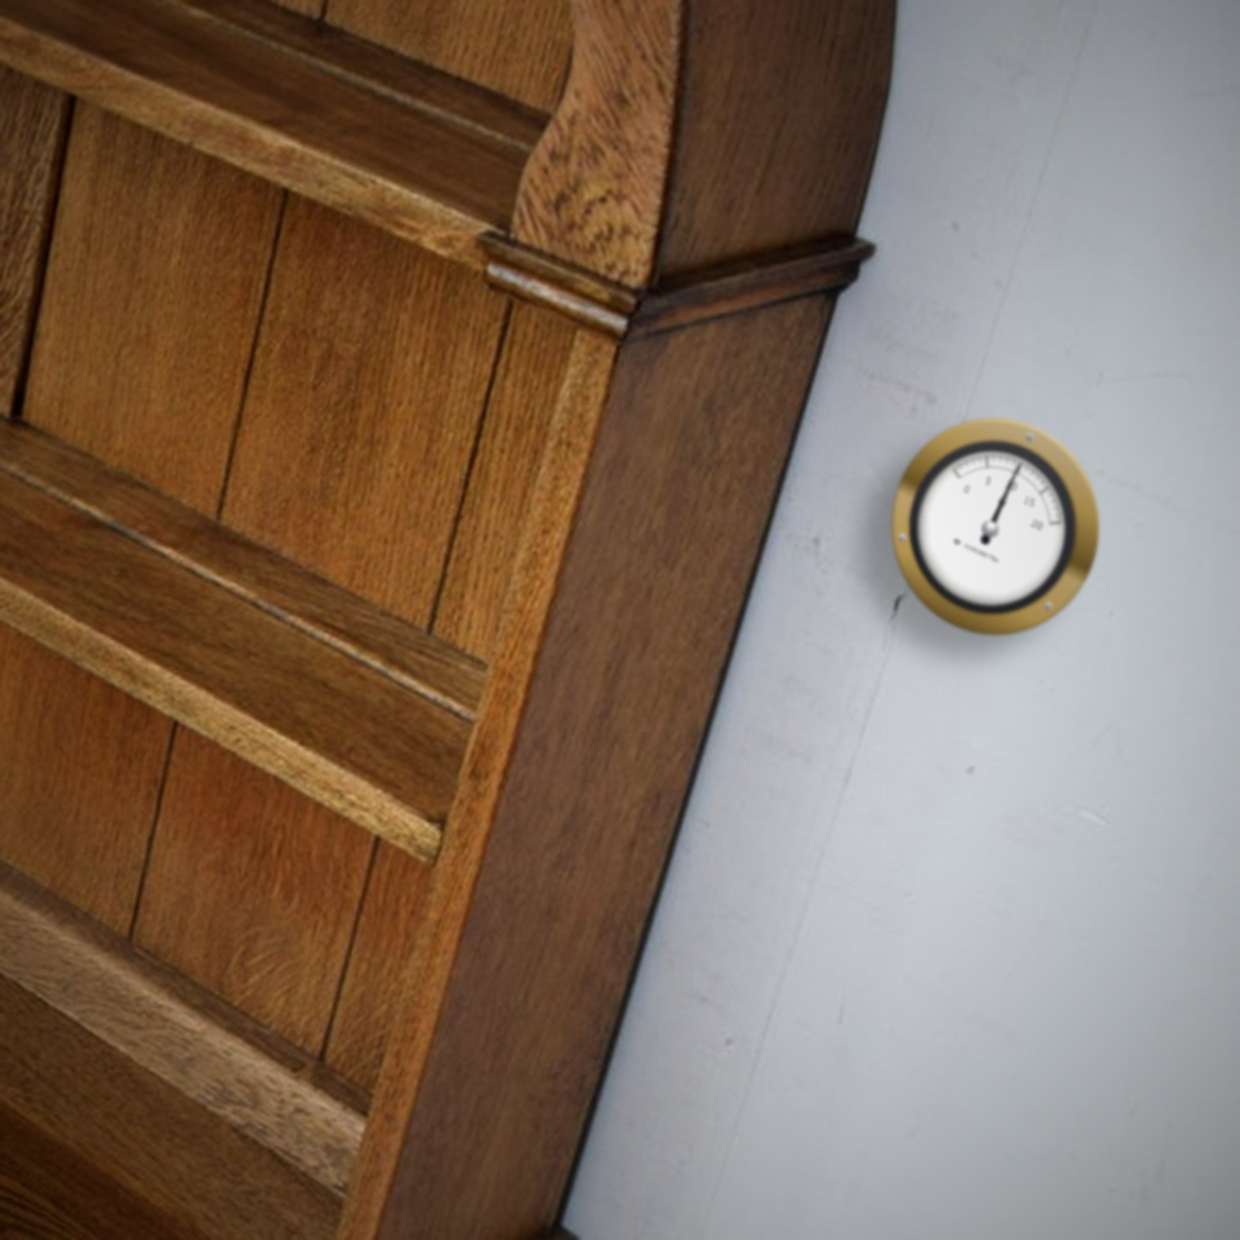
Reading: **10** kV
